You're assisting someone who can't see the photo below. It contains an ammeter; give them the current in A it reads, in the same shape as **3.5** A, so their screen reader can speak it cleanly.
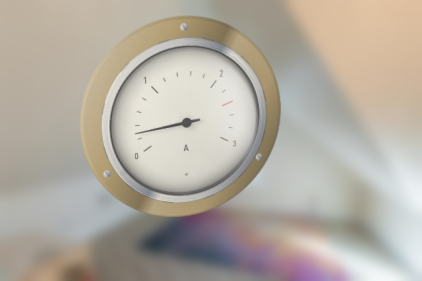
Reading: **0.3** A
